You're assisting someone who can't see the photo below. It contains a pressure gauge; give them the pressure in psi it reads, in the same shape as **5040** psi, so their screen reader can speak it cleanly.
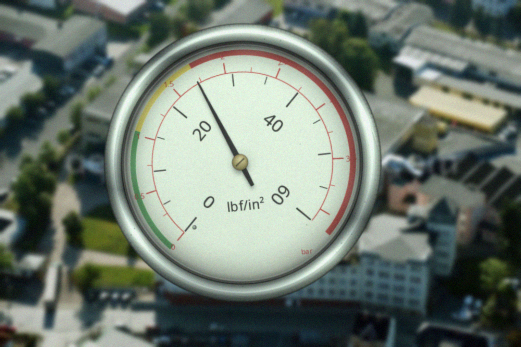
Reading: **25** psi
